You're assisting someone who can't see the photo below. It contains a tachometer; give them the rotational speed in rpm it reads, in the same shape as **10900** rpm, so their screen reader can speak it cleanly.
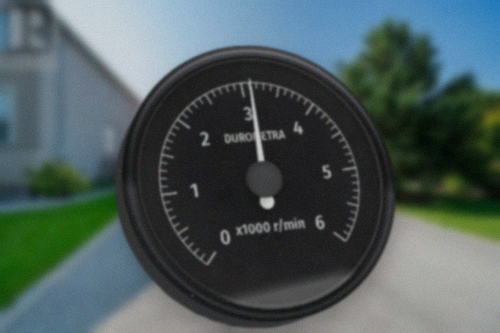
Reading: **3100** rpm
